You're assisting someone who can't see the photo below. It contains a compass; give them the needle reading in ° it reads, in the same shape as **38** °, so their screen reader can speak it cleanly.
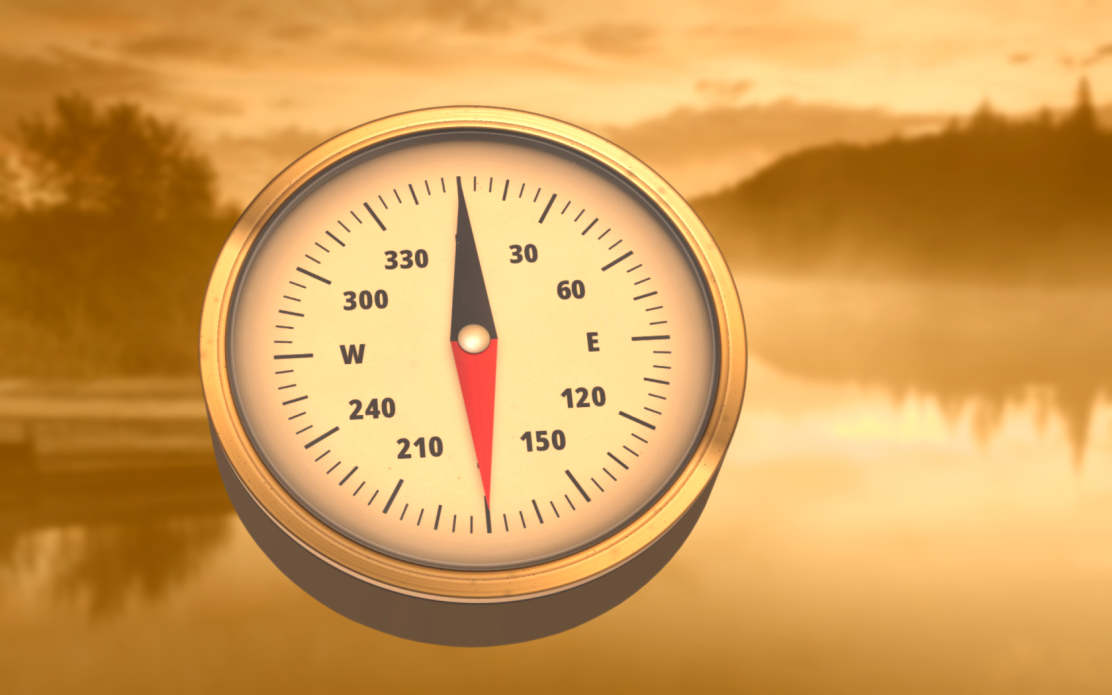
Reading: **180** °
